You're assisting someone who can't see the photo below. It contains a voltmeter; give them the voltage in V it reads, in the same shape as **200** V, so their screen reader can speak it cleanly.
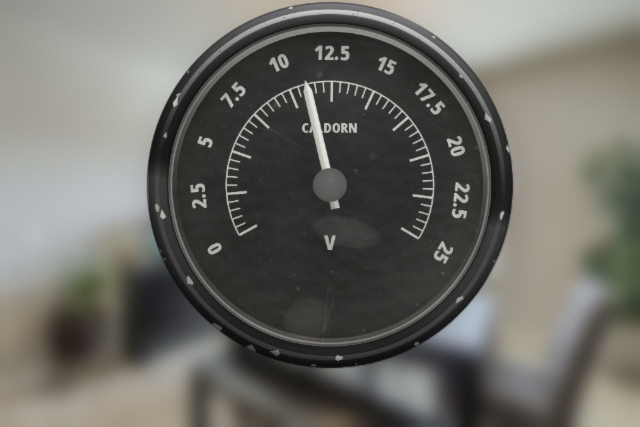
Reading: **11** V
